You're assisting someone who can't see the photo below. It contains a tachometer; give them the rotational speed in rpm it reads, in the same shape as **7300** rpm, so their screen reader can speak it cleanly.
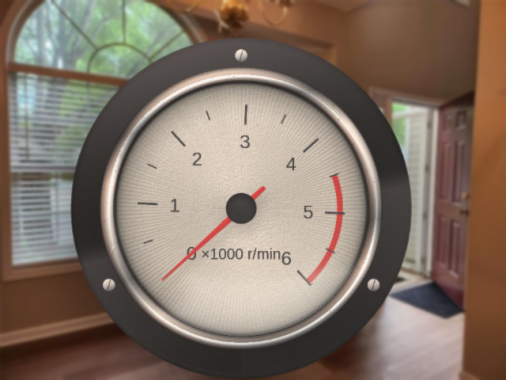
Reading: **0** rpm
